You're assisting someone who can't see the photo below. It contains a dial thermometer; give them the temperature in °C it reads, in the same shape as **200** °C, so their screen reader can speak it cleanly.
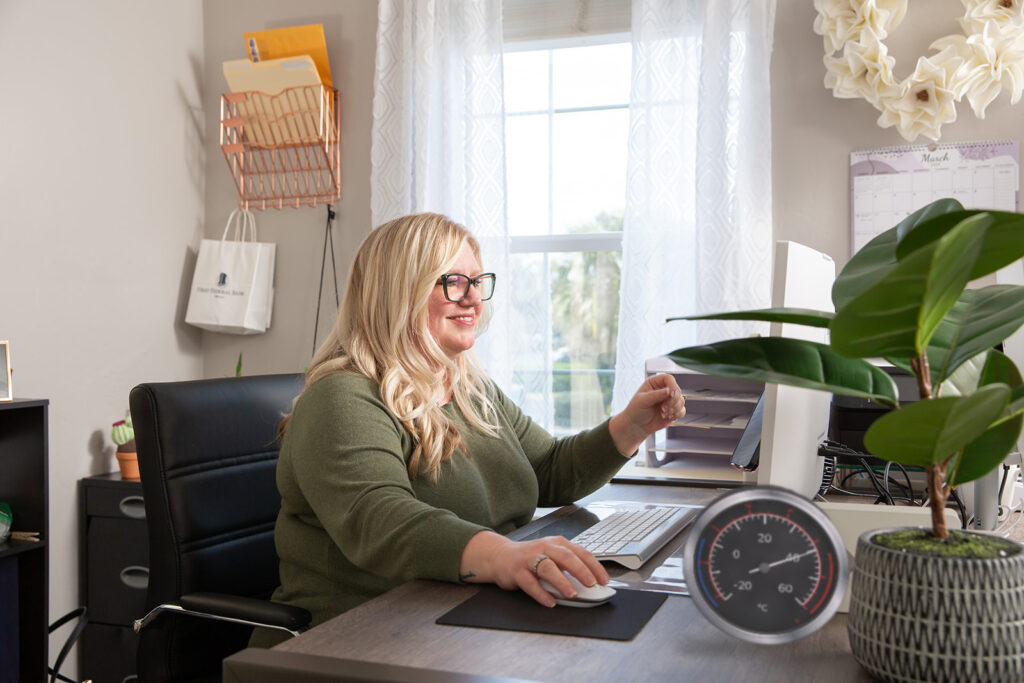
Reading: **40** °C
